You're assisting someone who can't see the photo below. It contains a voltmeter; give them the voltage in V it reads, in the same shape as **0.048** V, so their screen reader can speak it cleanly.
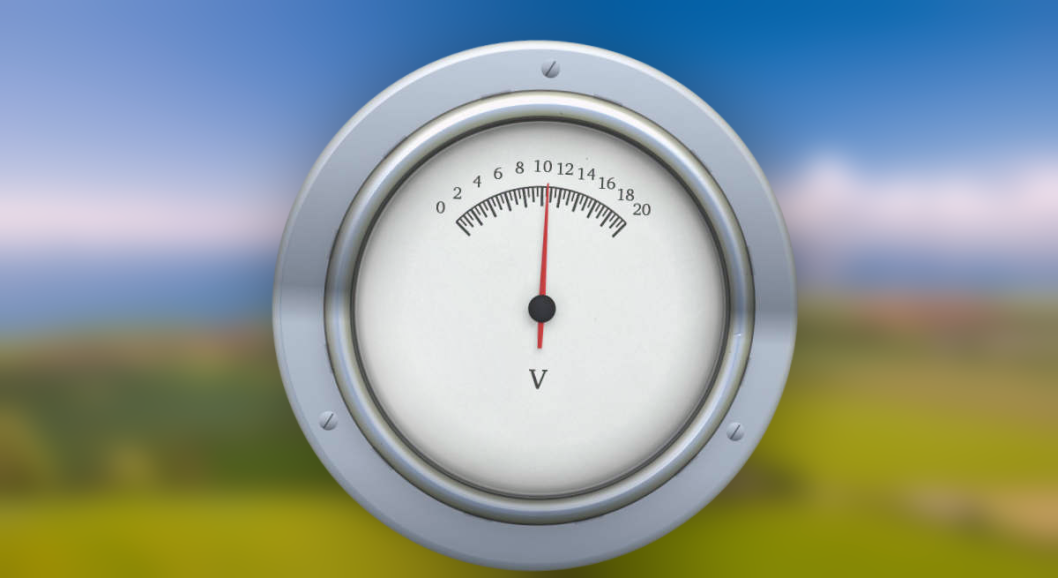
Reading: **10.5** V
